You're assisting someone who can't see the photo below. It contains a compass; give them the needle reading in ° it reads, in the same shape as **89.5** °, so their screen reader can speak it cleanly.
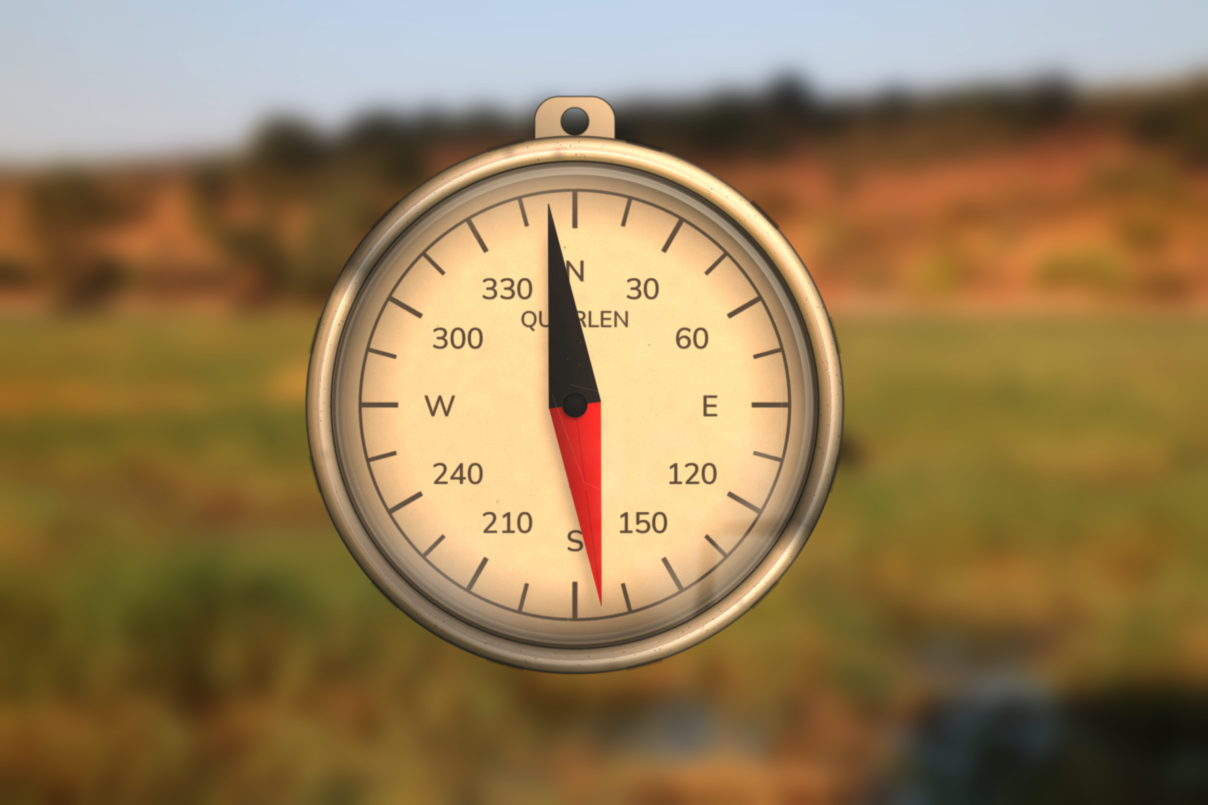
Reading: **172.5** °
